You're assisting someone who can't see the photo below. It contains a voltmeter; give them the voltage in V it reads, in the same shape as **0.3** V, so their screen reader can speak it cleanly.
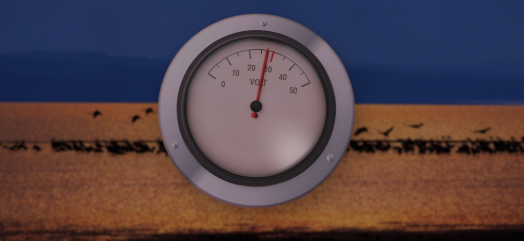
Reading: **27.5** V
